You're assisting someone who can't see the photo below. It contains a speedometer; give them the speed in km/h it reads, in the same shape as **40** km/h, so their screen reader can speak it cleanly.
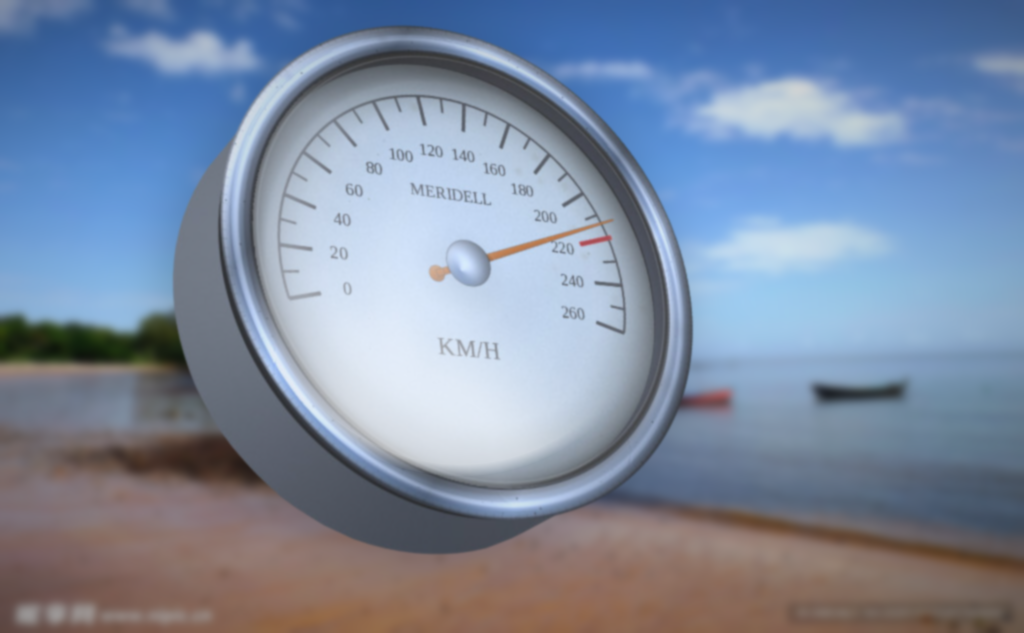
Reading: **215** km/h
